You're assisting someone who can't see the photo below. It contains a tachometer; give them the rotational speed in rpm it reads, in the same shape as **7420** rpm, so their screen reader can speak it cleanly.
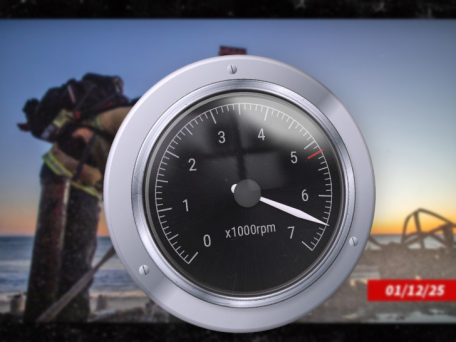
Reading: **6500** rpm
